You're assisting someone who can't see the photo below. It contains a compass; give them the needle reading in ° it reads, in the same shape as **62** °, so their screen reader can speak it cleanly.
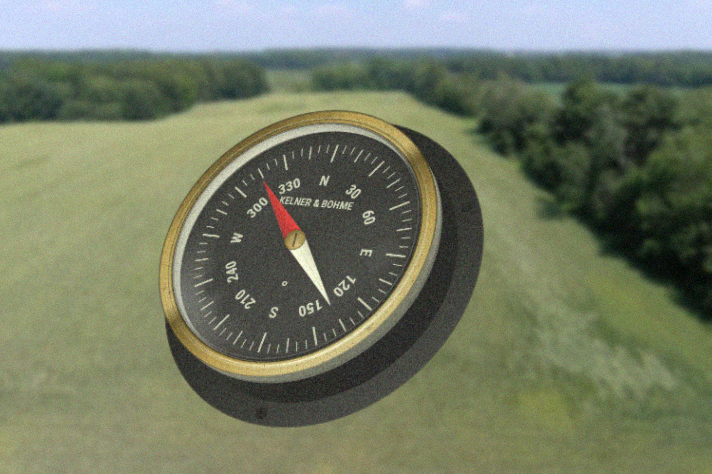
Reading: **315** °
